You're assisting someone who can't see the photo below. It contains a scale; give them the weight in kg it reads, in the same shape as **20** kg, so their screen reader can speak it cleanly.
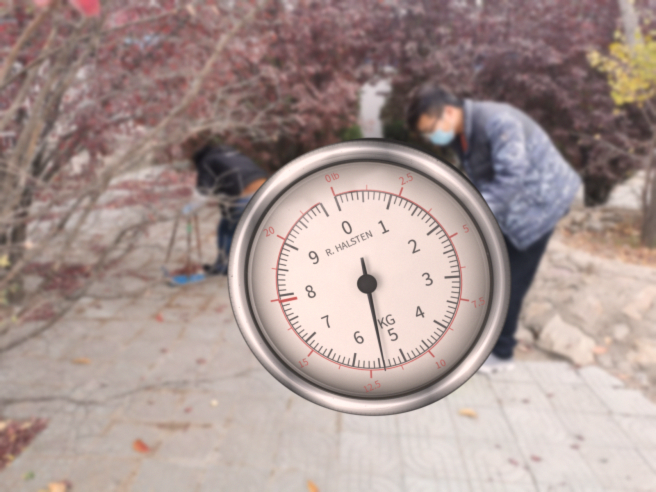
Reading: **5.4** kg
